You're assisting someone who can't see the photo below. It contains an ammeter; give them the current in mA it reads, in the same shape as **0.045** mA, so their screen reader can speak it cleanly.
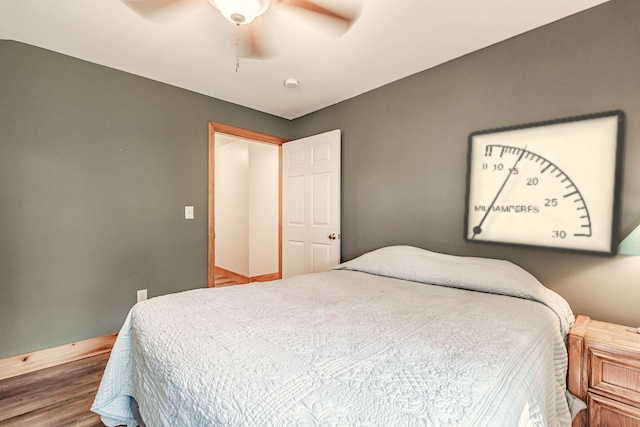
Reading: **15** mA
